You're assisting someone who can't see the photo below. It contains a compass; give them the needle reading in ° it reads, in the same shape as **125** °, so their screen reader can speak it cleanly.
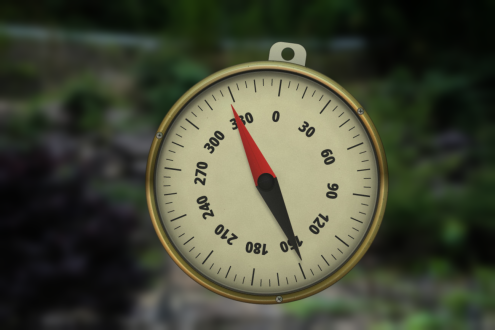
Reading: **327.5** °
